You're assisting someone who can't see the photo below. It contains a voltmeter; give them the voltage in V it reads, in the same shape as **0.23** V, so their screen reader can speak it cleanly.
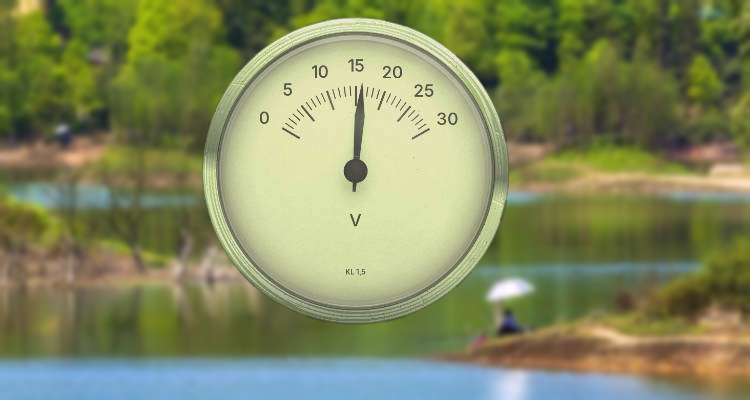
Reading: **16** V
